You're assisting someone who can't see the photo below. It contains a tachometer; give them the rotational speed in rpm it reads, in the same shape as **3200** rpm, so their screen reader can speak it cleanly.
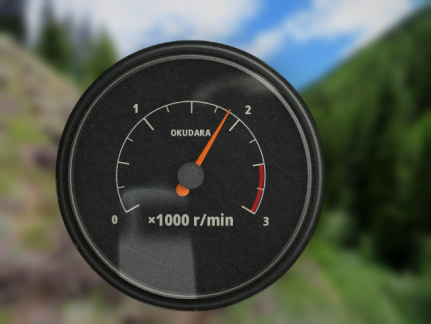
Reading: **1875** rpm
